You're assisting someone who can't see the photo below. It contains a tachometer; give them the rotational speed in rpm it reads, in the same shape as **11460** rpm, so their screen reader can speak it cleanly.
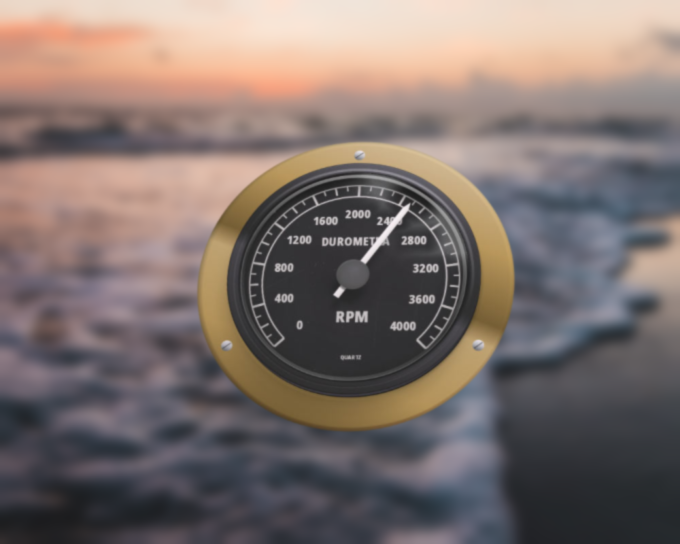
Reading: **2500** rpm
